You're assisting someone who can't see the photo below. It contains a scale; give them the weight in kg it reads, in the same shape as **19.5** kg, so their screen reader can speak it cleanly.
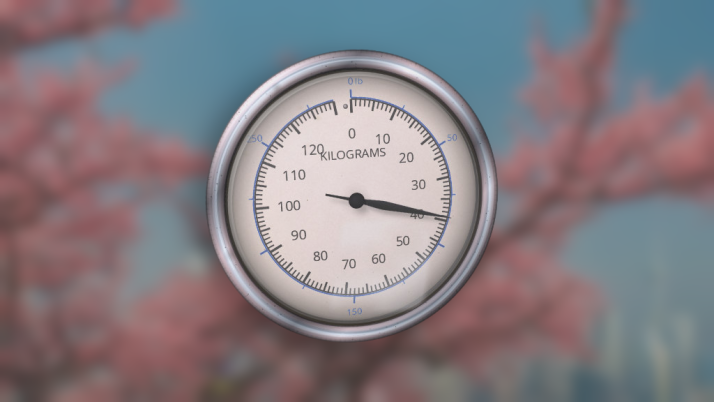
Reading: **39** kg
